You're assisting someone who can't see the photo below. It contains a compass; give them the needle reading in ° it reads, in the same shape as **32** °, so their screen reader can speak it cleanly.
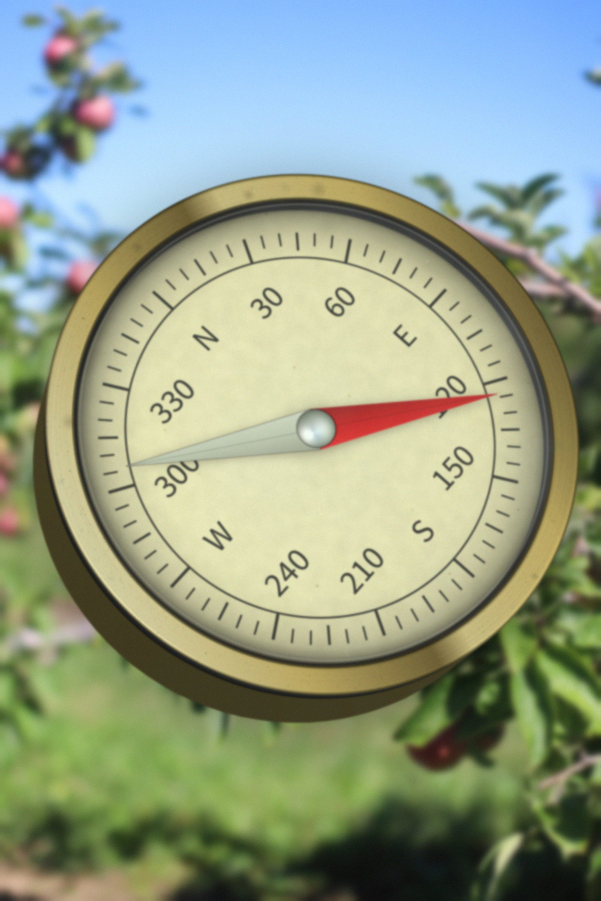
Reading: **125** °
